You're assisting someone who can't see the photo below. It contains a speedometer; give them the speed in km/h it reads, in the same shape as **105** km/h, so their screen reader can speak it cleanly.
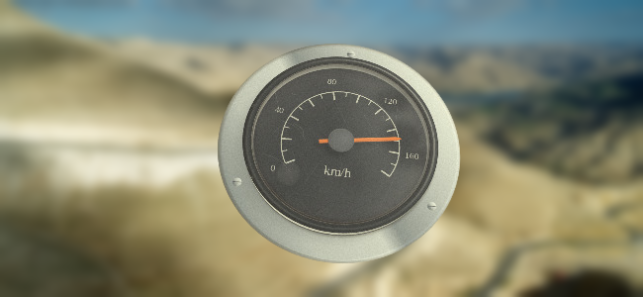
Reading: **150** km/h
